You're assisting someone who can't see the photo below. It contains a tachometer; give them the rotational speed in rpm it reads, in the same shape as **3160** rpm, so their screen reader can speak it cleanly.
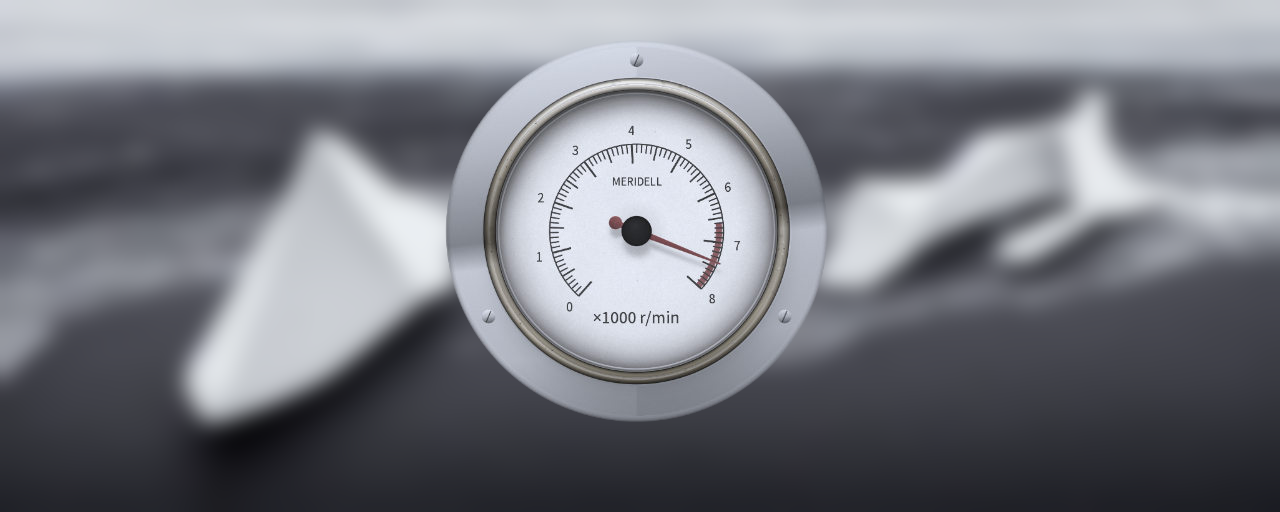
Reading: **7400** rpm
